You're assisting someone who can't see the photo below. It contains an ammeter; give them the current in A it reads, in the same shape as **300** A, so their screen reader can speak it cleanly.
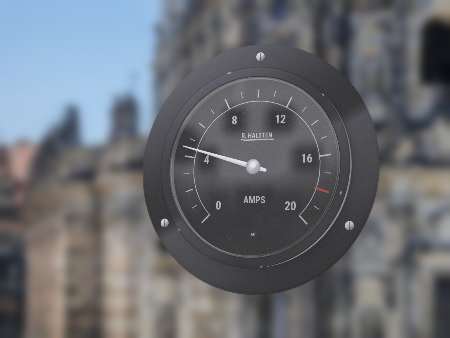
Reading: **4.5** A
